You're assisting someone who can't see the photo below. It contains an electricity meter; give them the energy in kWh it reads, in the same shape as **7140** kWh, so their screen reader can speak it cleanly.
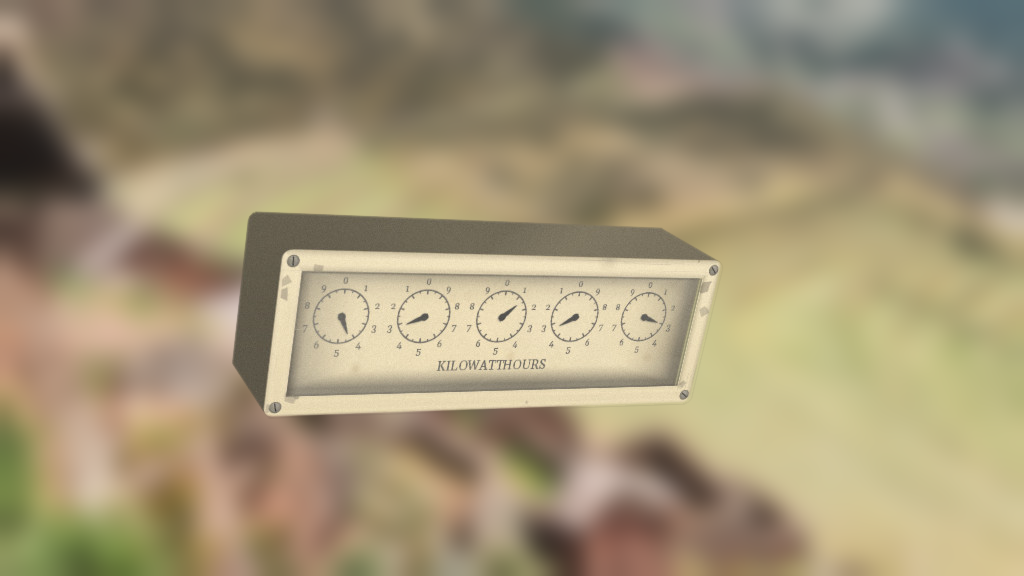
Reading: **43133** kWh
